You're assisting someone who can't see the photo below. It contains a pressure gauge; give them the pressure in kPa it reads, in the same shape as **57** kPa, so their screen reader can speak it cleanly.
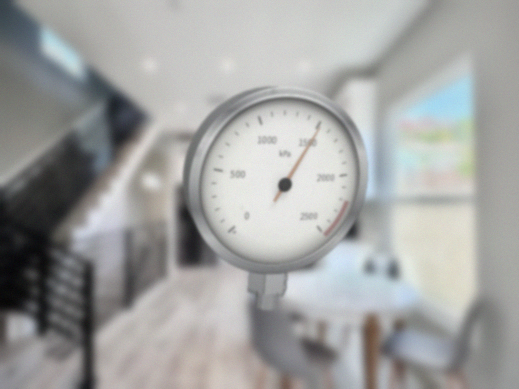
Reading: **1500** kPa
